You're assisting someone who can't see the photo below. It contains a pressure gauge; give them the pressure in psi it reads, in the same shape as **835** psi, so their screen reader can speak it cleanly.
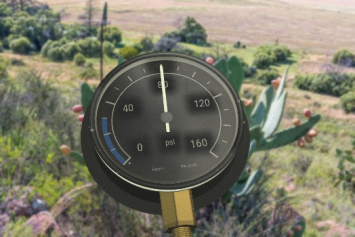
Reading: **80** psi
